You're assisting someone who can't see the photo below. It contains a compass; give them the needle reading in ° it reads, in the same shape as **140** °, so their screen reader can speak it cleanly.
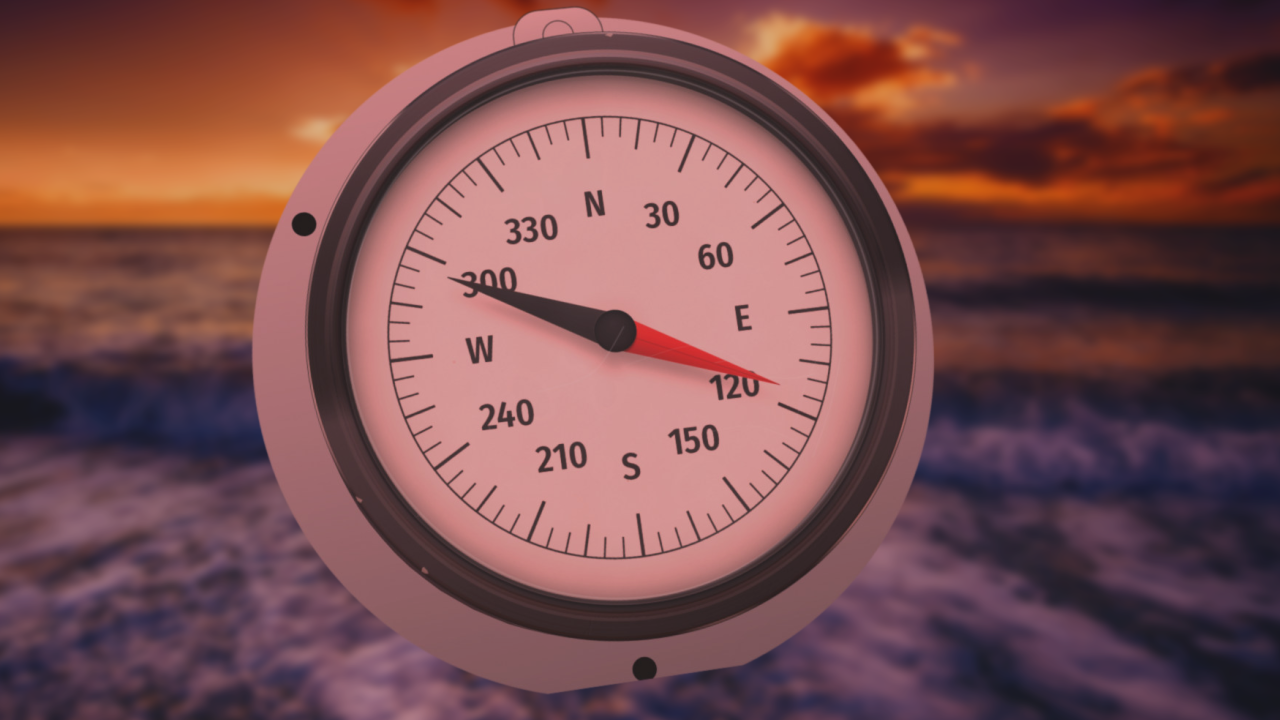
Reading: **115** °
